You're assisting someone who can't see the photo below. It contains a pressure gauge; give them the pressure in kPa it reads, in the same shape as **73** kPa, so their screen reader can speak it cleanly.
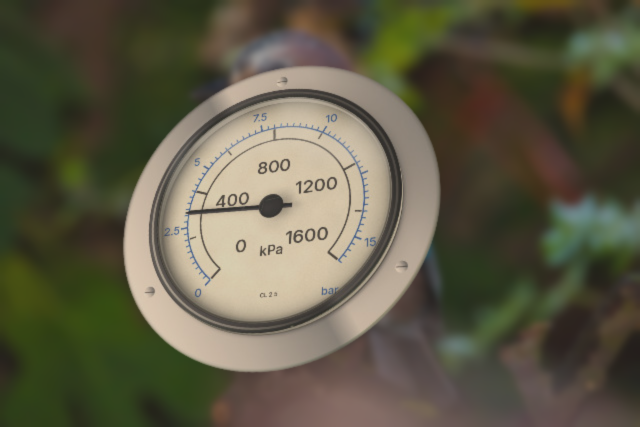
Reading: **300** kPa
